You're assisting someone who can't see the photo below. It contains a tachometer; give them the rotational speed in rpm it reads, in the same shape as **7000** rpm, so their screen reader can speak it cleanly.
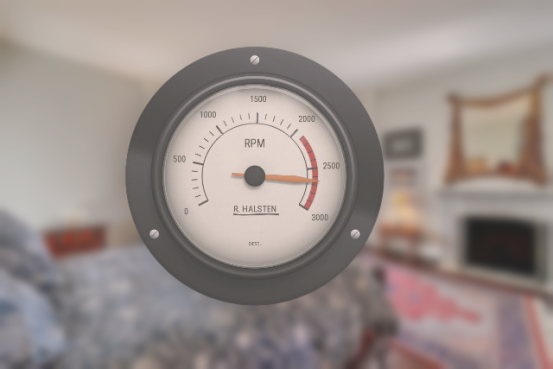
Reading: **2650** rpm
